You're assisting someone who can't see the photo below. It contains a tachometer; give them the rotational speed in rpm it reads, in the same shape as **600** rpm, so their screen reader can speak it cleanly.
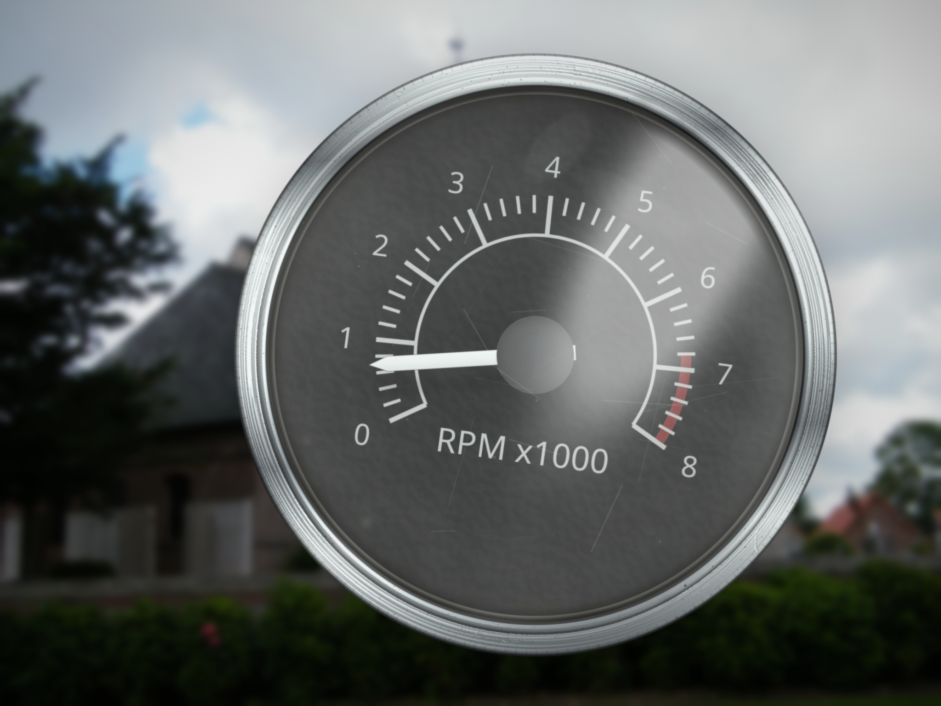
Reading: **700** rpm
